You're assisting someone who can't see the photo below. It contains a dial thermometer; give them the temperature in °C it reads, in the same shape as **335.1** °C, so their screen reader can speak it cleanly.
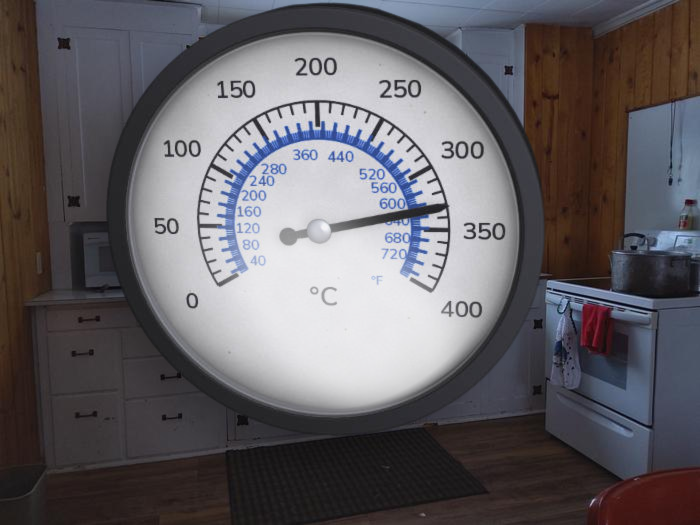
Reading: **330** °C
